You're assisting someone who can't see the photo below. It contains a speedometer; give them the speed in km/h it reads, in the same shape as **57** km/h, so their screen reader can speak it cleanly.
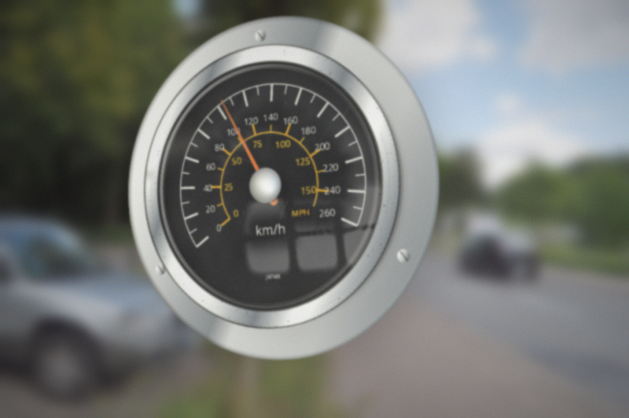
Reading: **105** km/h
